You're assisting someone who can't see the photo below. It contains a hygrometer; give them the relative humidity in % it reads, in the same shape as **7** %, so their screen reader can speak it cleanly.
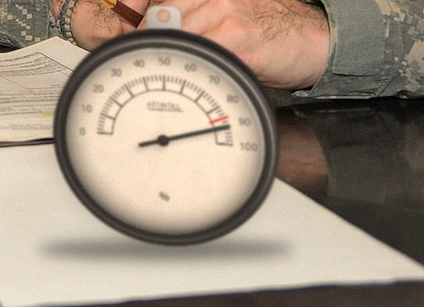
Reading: **90** %
